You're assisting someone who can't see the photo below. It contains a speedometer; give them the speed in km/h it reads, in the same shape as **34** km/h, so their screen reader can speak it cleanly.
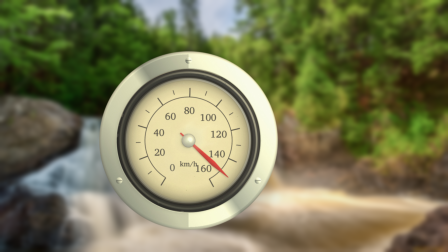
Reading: **150** km/h
